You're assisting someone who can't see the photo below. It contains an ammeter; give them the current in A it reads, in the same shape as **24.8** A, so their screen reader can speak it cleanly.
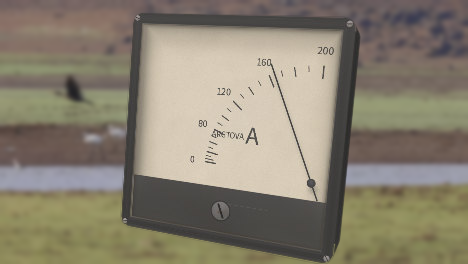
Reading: **165** A
